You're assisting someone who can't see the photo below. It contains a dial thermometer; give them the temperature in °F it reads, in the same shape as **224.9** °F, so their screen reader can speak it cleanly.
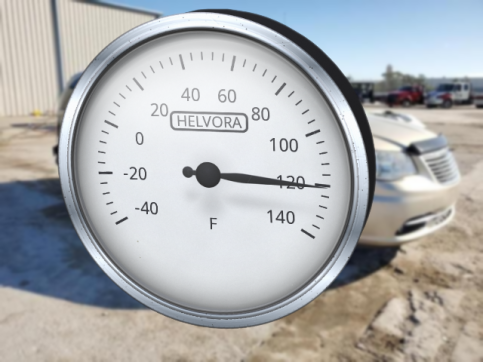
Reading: **120** °F
